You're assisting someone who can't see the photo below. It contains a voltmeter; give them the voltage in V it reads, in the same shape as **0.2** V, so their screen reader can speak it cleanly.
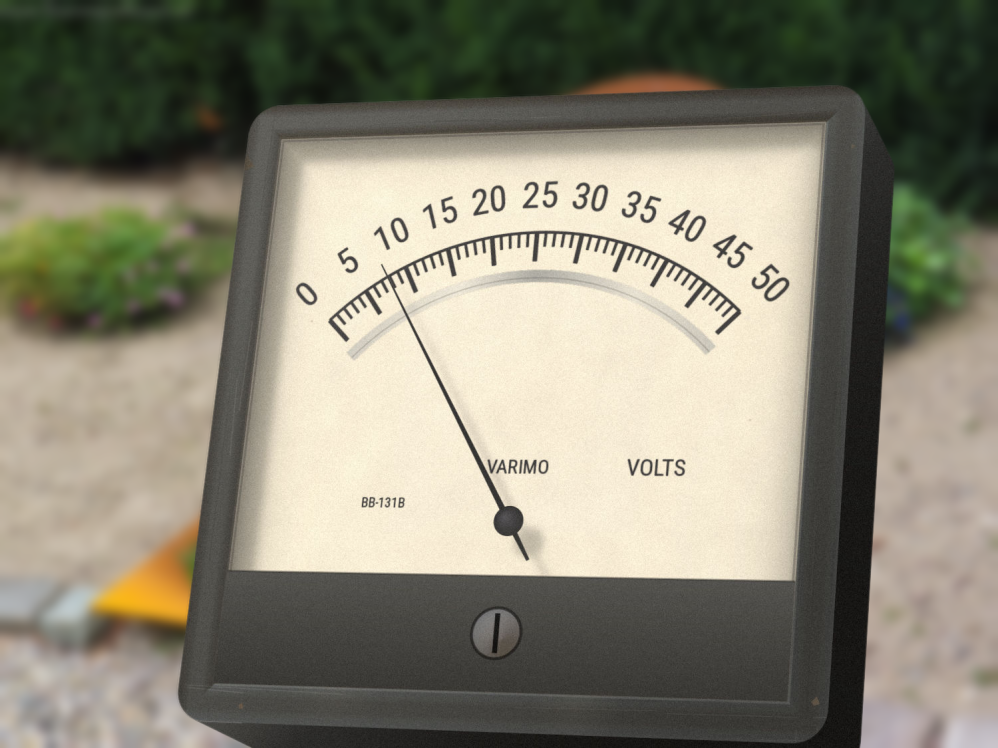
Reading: **8** V
